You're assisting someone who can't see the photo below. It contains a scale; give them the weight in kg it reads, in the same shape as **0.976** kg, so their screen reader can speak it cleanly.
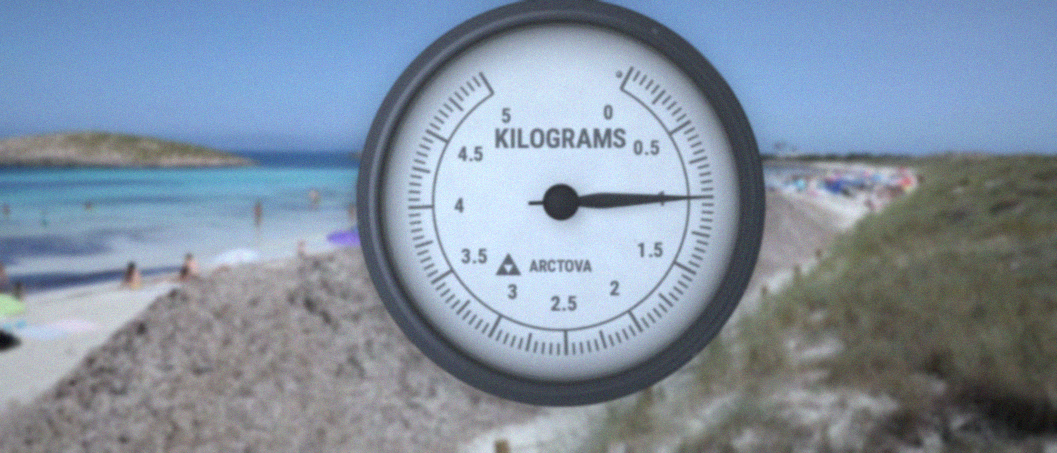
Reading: **1** kg
